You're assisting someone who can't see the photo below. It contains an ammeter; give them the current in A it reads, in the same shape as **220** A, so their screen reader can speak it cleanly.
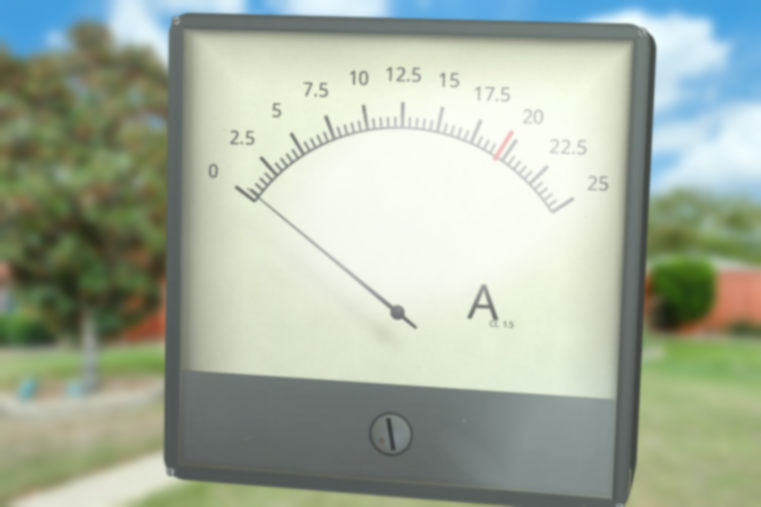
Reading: **0.5** A
